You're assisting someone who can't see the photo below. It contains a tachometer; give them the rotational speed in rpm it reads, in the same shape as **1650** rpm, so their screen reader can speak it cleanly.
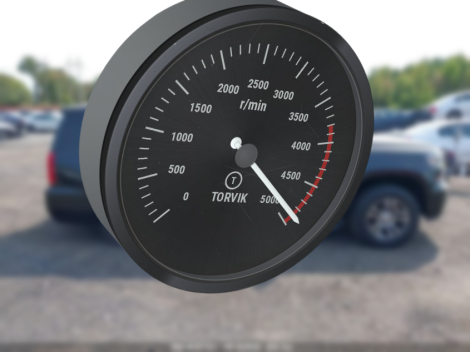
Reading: **4900** rpm
